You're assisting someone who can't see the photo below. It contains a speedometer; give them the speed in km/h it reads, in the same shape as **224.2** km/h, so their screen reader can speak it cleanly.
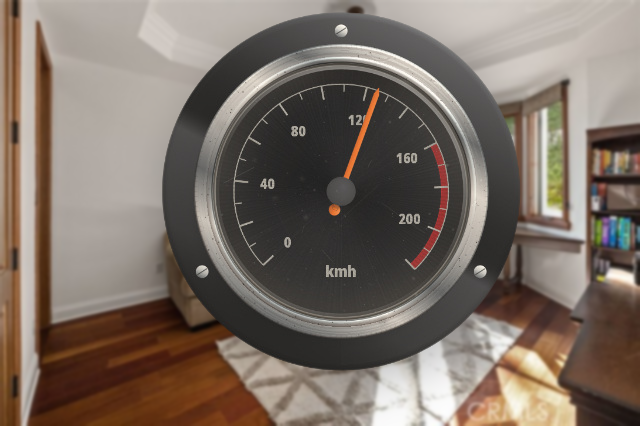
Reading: **125** km/h
